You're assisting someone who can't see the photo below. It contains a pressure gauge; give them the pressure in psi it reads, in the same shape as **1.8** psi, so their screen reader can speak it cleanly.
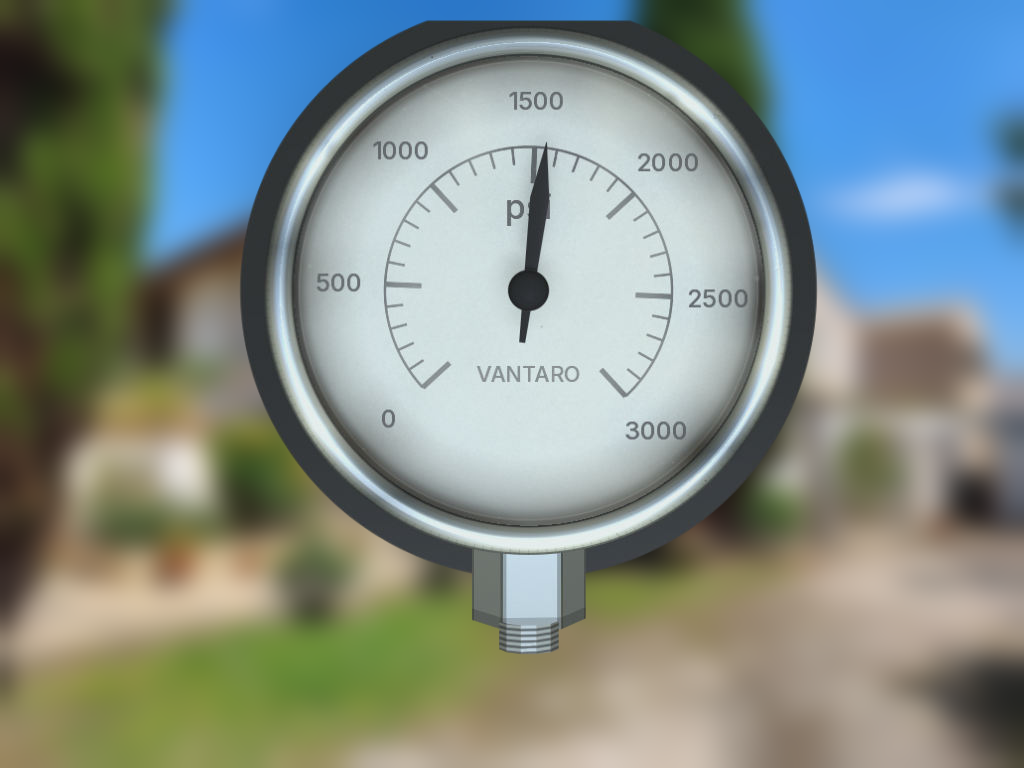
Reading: **1550** psi
